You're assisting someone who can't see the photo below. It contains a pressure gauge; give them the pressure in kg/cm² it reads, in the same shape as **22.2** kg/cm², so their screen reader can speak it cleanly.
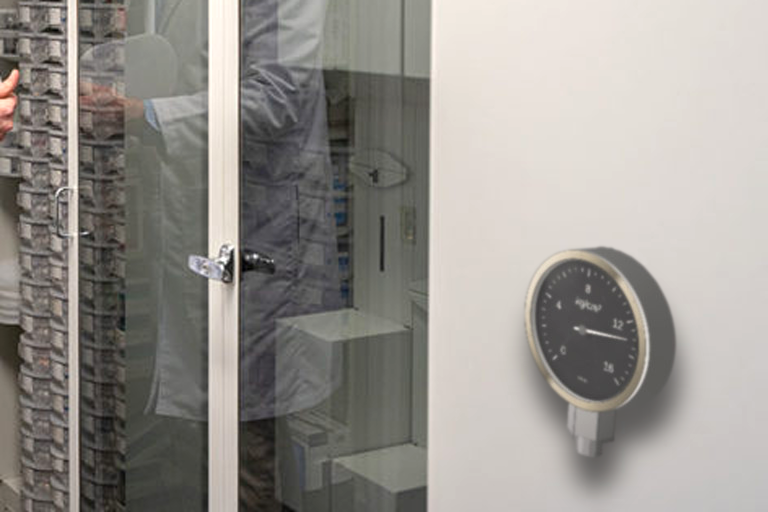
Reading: **13** kg/cm²
